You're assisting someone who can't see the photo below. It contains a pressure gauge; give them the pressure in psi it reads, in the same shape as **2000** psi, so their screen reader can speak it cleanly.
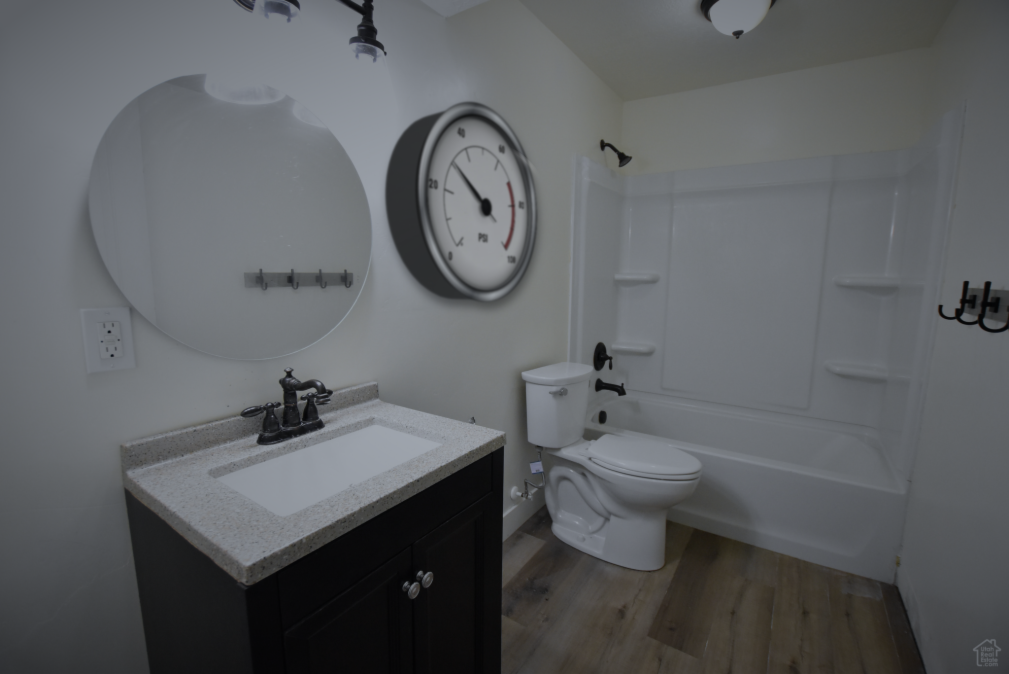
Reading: **30** psi
